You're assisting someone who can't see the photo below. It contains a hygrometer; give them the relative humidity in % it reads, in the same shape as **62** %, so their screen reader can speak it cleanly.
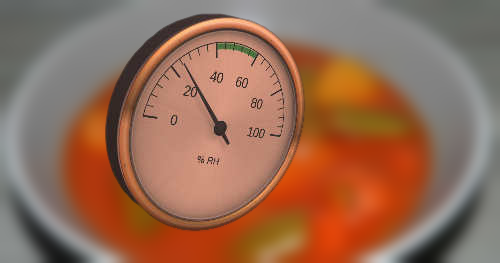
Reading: **24** %
